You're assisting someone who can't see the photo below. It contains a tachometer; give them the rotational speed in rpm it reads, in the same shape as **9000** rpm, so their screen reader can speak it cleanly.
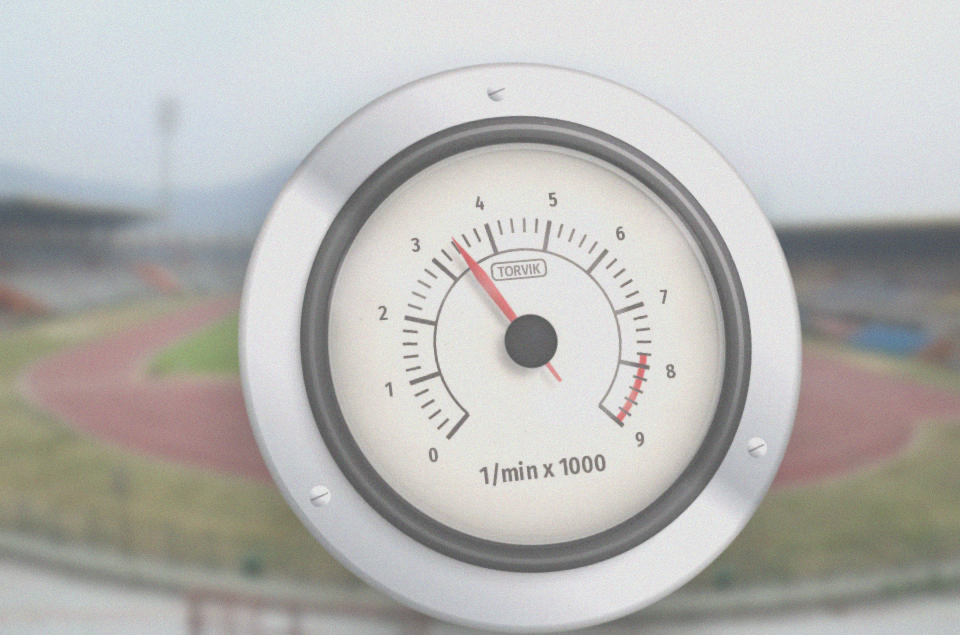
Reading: **3400** rpm
